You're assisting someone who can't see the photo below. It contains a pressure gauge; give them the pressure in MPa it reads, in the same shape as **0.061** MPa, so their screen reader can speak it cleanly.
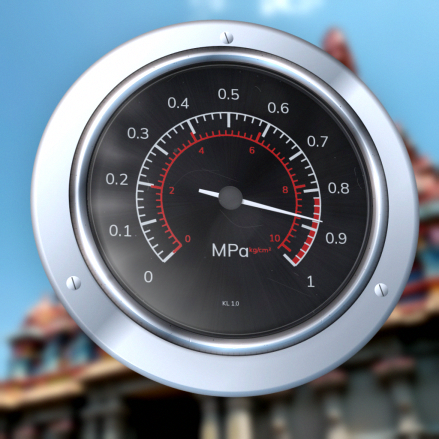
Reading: **0.88** MPa
